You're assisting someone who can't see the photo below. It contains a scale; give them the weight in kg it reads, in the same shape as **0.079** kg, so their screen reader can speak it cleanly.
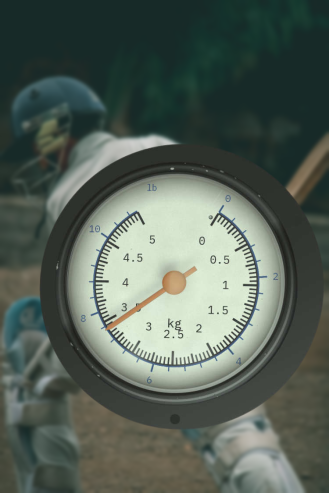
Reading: **3.4** kg
